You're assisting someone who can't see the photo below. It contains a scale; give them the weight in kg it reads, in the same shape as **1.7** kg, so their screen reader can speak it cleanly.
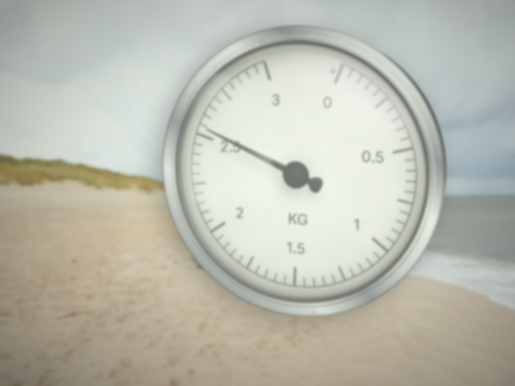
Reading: **2.55** kg
